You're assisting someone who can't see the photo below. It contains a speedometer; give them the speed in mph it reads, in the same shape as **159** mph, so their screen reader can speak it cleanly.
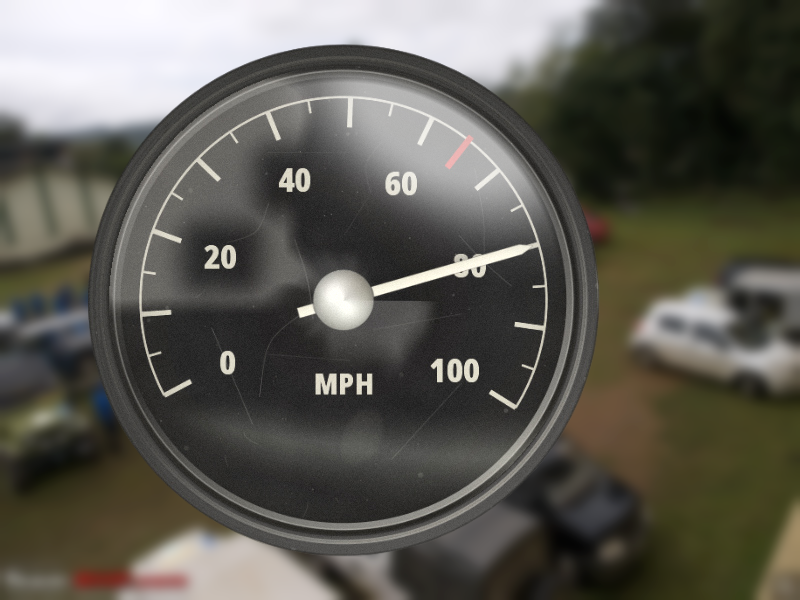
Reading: **80** mph
